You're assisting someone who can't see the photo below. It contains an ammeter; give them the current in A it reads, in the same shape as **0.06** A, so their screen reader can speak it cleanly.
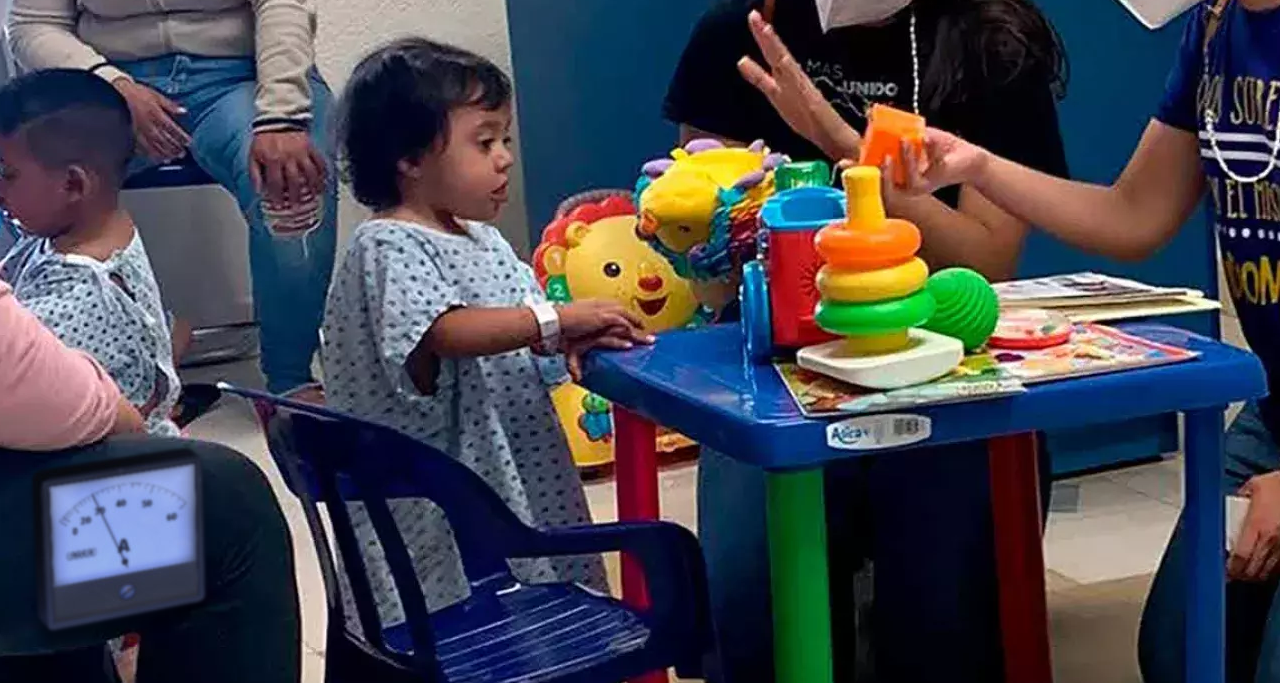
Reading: **30** A
